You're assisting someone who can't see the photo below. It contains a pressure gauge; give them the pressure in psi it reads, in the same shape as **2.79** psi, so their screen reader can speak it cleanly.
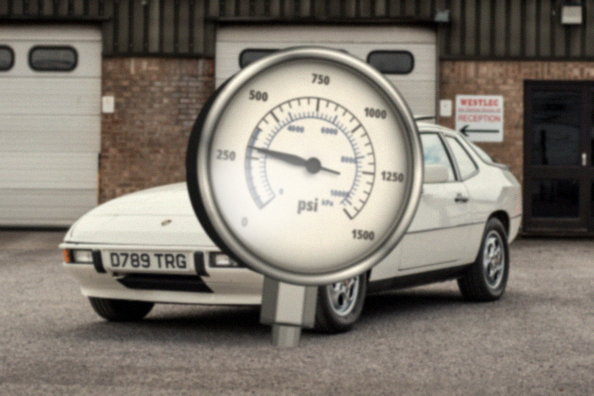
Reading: **300** psi
